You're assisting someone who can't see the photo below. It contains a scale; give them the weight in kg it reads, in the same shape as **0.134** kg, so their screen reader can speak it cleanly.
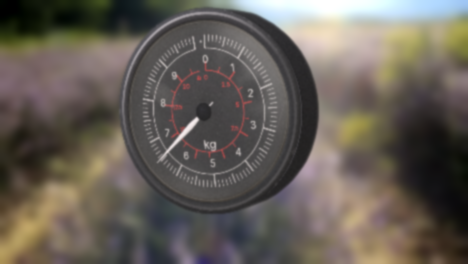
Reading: **6.5** kg
